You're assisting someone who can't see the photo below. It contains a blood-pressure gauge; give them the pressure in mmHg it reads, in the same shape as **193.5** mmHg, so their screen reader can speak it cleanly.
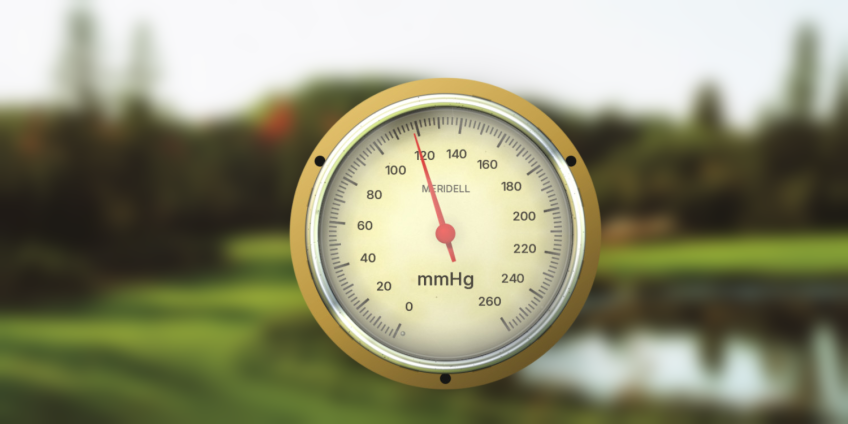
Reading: **118** mmHg
